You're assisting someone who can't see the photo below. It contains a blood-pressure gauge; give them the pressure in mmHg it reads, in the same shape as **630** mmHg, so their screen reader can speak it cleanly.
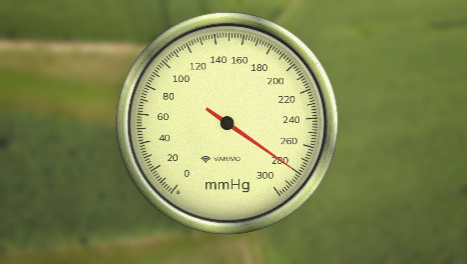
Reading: **280** mmHg
